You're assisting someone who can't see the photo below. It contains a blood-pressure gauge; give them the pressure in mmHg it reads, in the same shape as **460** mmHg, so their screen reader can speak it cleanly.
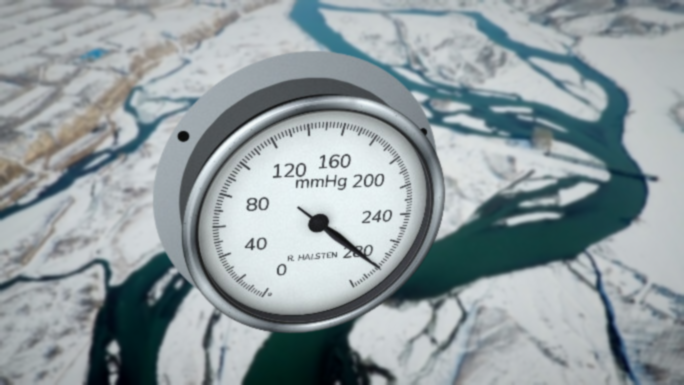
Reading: **280** mmHg
